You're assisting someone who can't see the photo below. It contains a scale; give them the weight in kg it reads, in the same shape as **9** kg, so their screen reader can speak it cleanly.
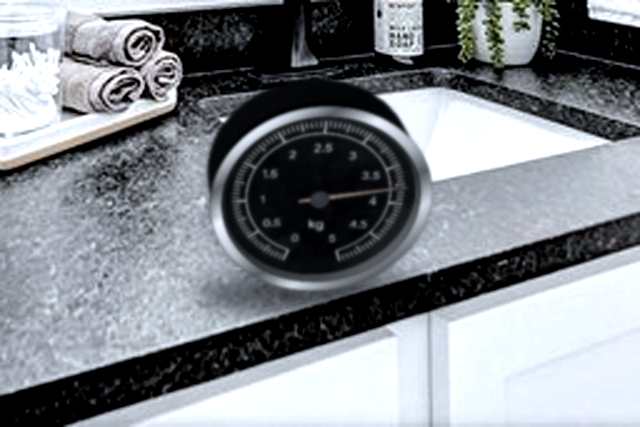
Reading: **3.75** kg
